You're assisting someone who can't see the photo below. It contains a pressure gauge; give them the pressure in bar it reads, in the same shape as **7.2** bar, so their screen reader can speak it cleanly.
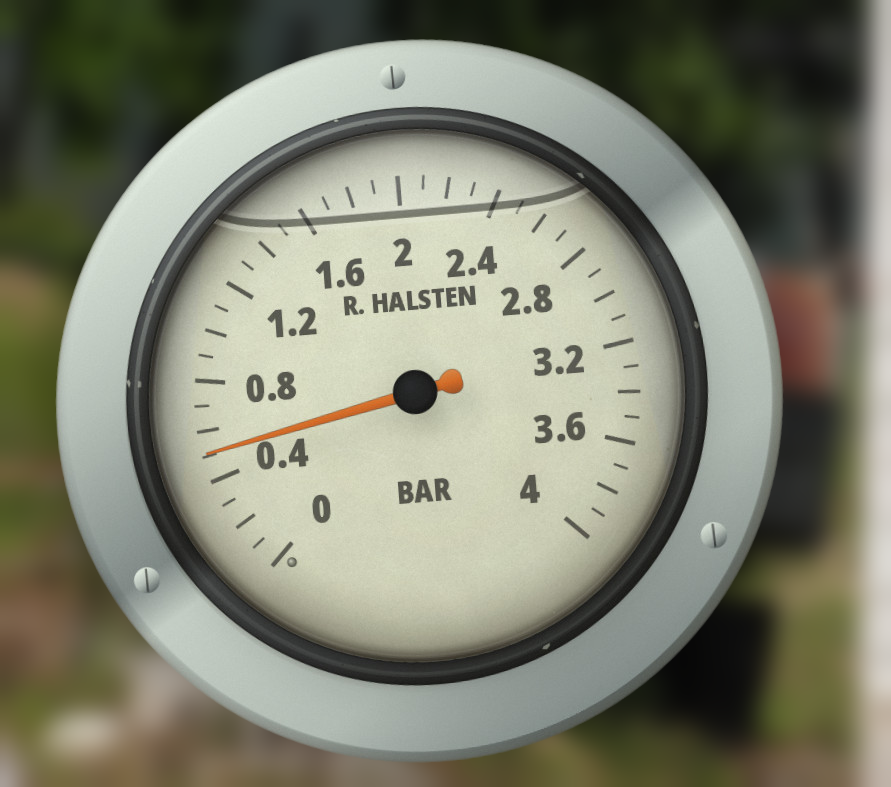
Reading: **0.5** bar
